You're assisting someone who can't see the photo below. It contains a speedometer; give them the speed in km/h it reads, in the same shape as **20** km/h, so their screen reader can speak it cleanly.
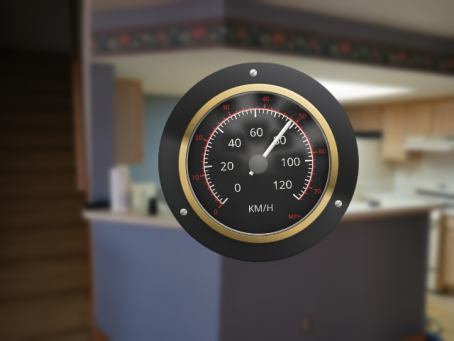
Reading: **78** km/h
